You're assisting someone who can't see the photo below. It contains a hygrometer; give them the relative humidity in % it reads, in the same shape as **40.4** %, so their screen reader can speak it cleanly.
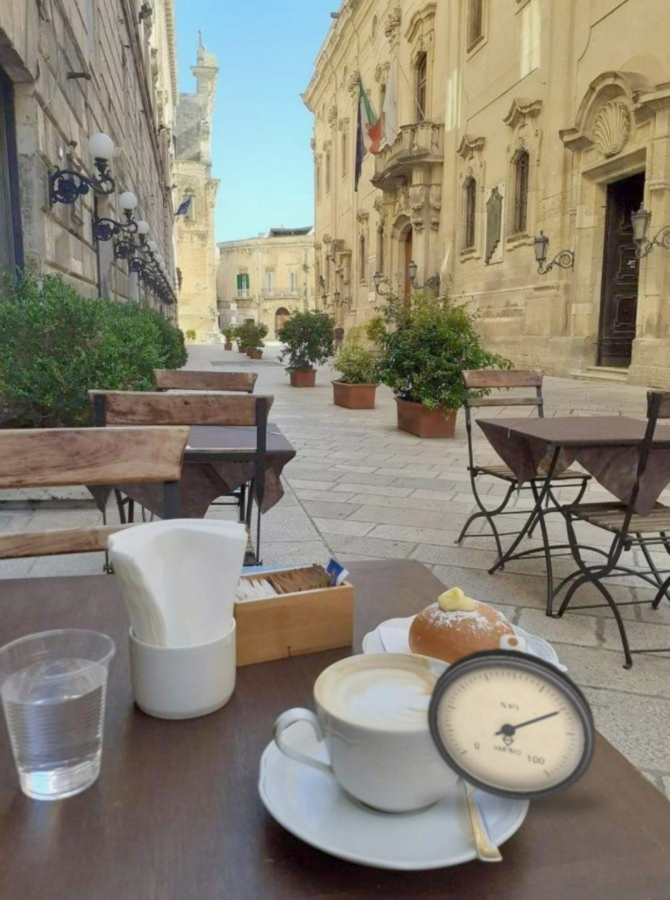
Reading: **70** %
